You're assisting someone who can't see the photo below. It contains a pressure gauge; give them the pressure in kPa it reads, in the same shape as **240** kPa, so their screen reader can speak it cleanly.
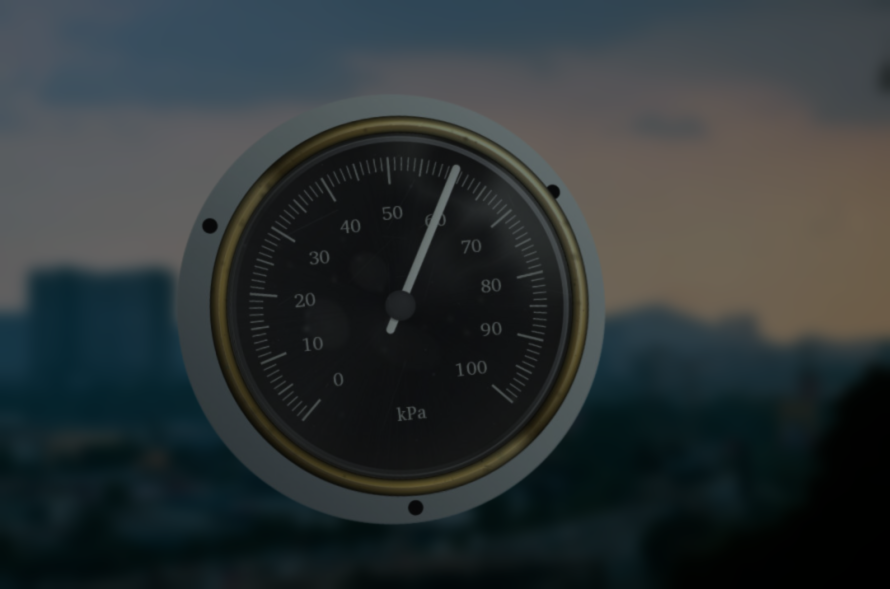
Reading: **60** kPa
